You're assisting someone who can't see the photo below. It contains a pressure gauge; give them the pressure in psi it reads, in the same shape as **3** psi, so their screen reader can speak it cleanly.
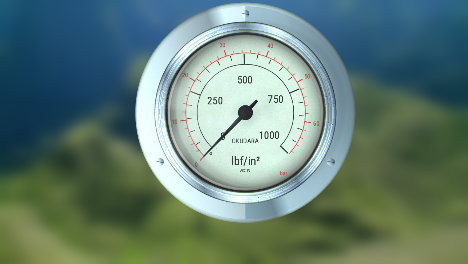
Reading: **0** psi
